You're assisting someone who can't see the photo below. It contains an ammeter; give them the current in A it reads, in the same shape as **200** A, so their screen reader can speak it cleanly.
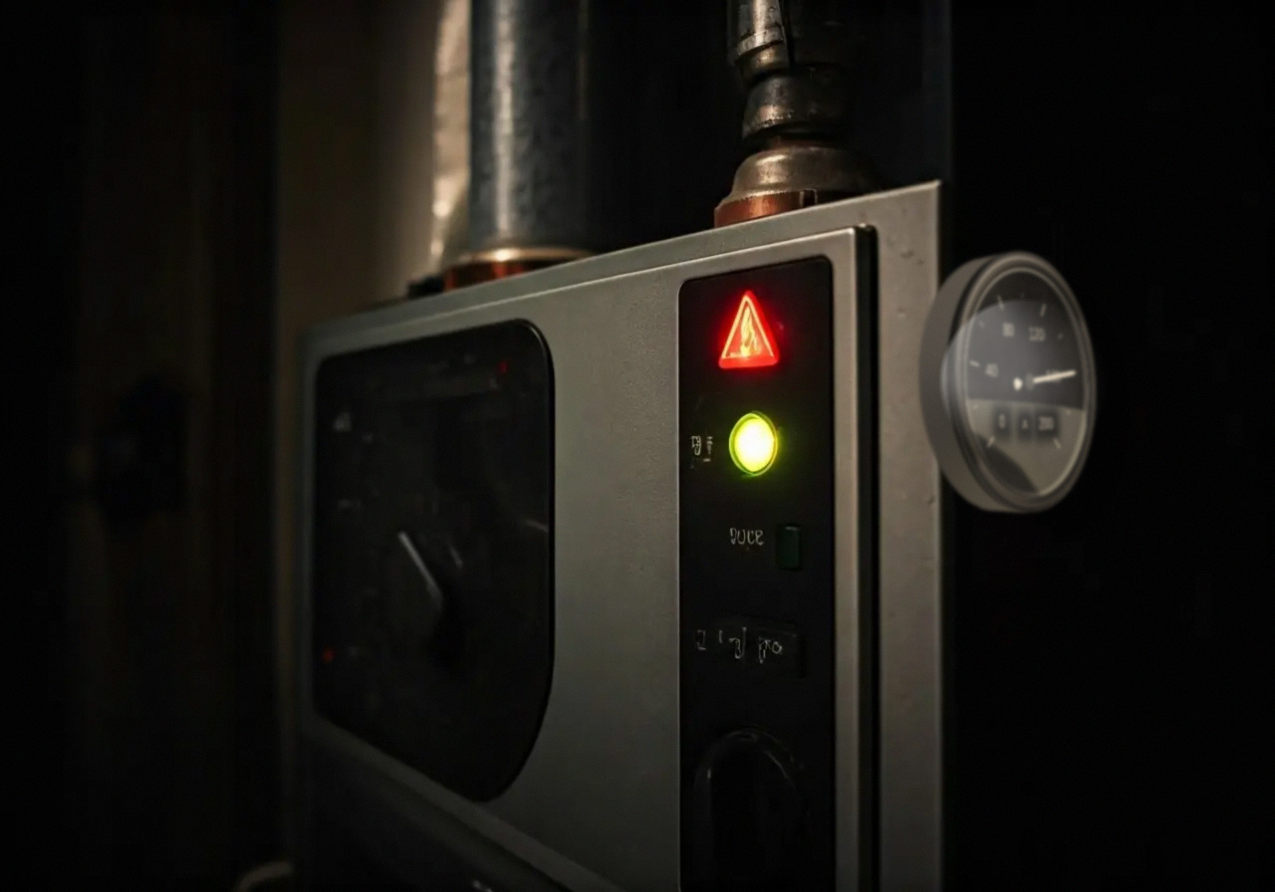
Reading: **160** A
